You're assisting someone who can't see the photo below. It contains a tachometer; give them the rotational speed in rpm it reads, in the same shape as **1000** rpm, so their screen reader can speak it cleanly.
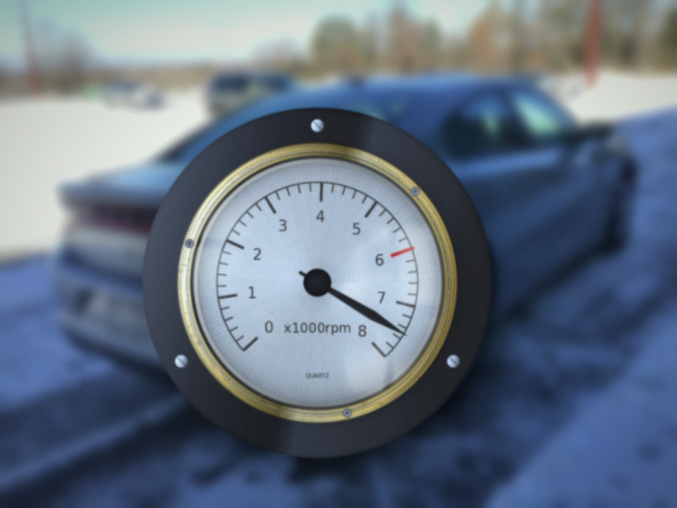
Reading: **7500** rpm
